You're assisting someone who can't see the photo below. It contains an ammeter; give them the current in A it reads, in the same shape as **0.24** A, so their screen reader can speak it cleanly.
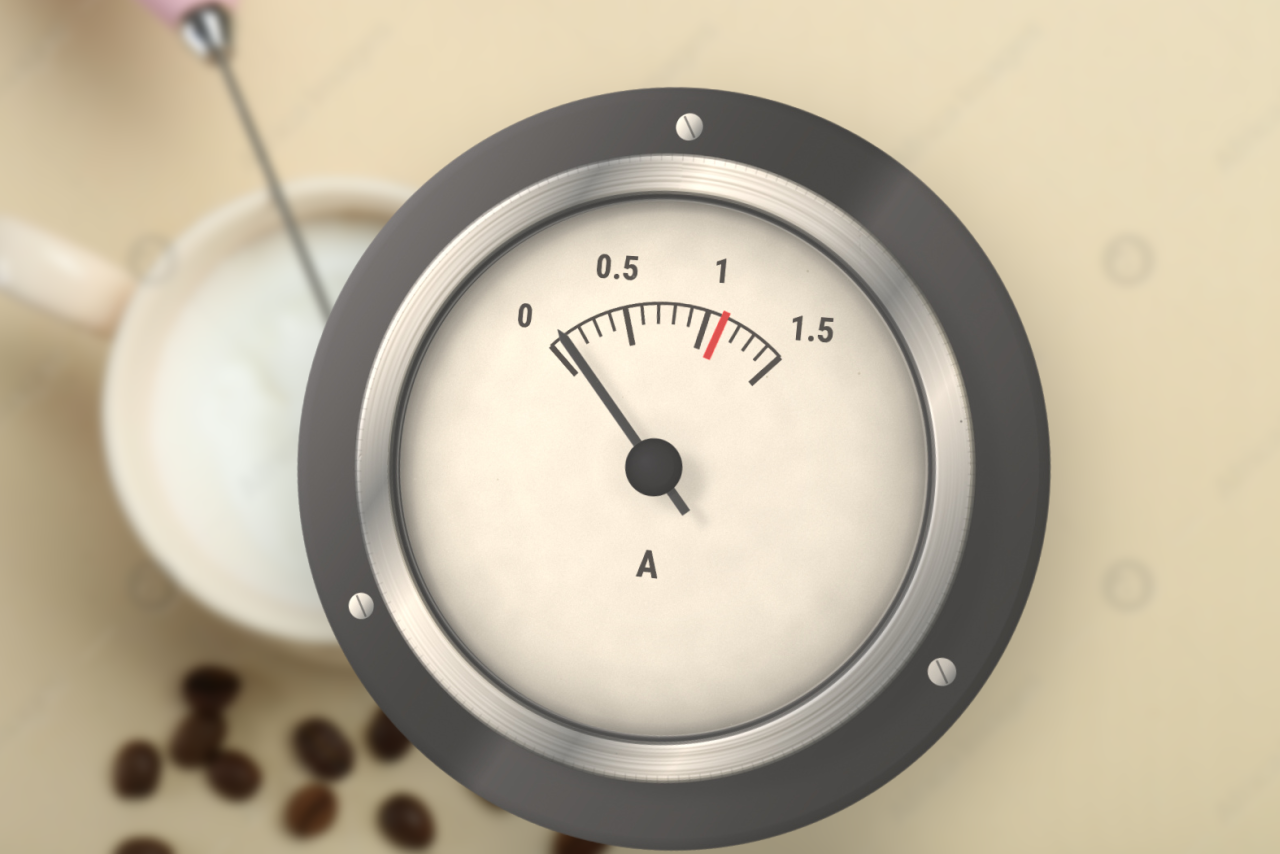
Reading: **0.1** A
